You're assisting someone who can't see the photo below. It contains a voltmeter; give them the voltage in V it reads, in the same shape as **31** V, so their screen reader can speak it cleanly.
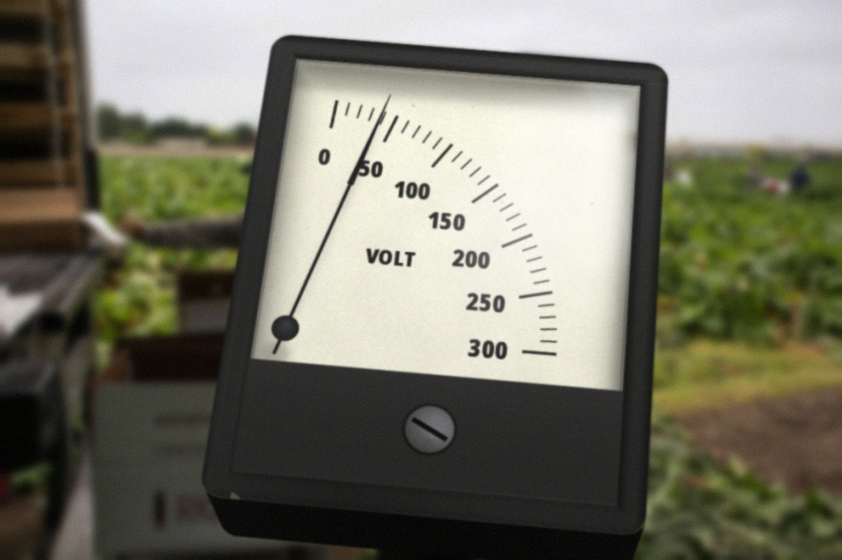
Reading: **40** V
